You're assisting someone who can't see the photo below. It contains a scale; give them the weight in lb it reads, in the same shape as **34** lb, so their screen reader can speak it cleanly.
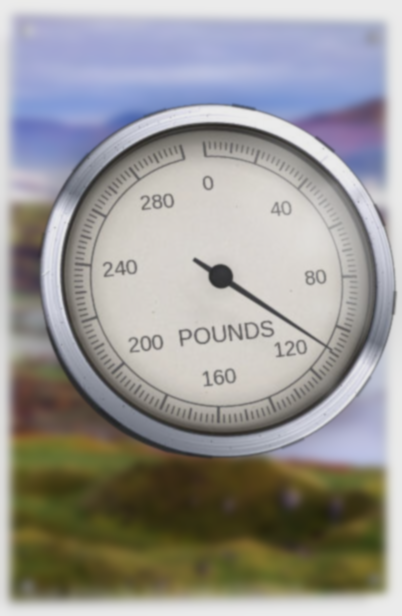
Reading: **110** lb
